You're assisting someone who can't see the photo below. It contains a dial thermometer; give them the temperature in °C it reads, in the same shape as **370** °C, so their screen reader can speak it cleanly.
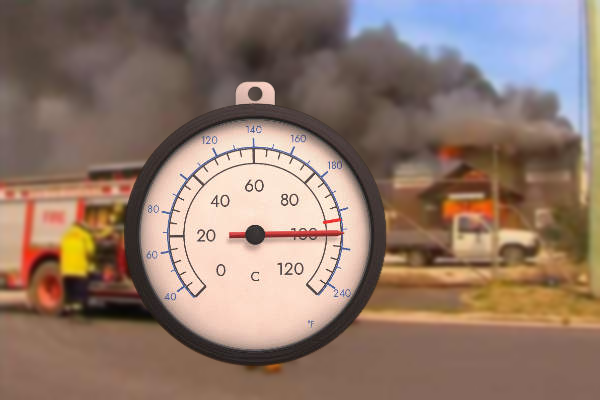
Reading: **100** °C
